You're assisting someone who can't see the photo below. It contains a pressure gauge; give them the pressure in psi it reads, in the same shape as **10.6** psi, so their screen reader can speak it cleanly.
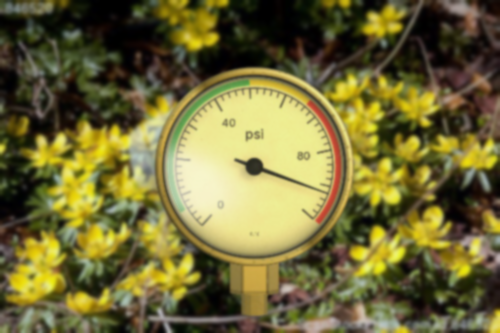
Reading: **92** psi
